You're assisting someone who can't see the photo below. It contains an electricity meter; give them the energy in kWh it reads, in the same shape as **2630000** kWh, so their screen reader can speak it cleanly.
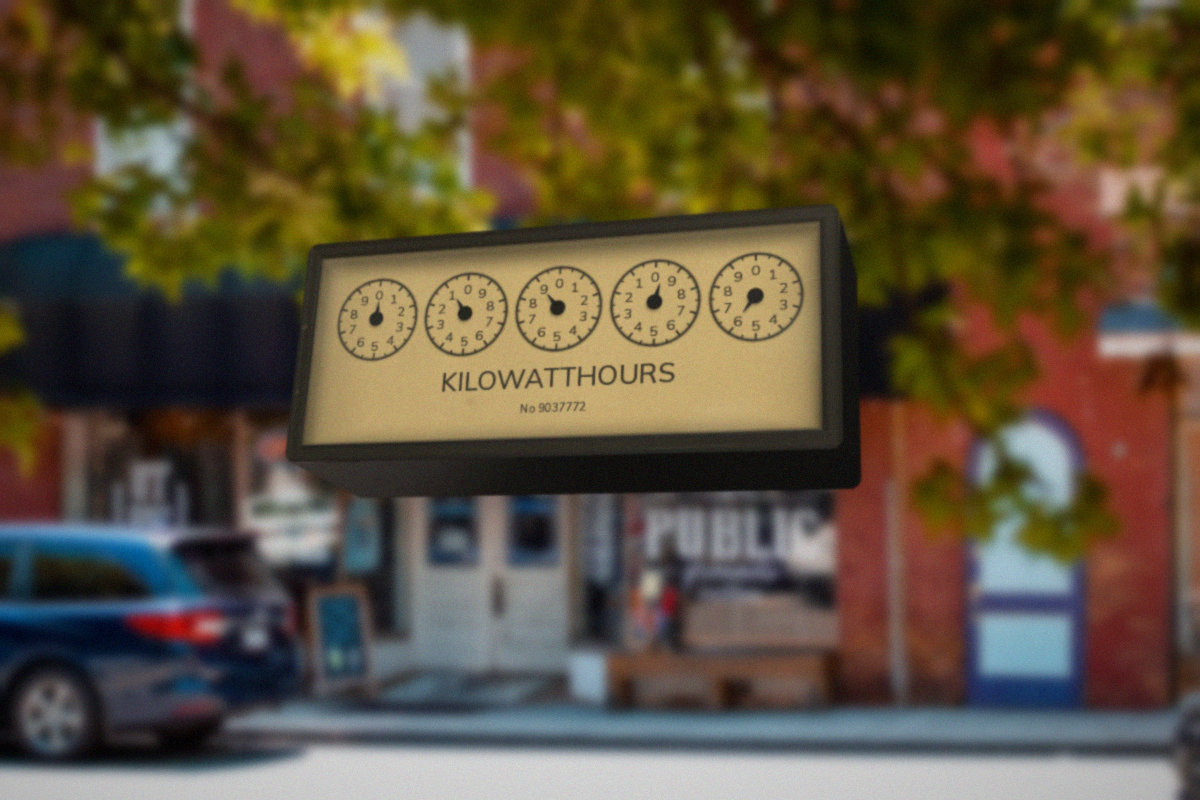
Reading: **896** kWh
